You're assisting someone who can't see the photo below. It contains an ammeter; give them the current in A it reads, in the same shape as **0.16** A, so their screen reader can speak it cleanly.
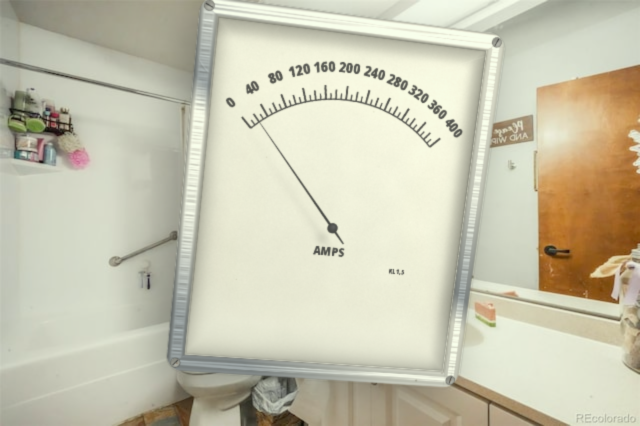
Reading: **20** A
